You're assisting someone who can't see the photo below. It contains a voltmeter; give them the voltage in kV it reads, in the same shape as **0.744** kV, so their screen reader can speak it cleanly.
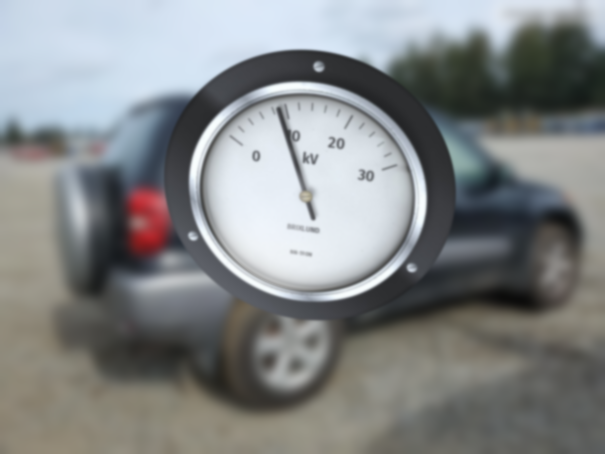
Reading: **9** kV
